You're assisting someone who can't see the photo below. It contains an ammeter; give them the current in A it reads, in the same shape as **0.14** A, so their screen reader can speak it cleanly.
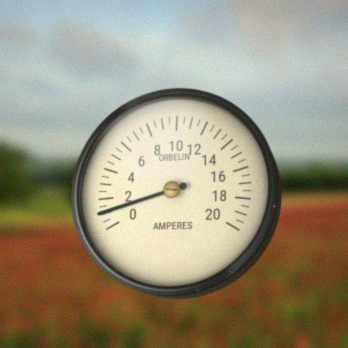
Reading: **1** A
